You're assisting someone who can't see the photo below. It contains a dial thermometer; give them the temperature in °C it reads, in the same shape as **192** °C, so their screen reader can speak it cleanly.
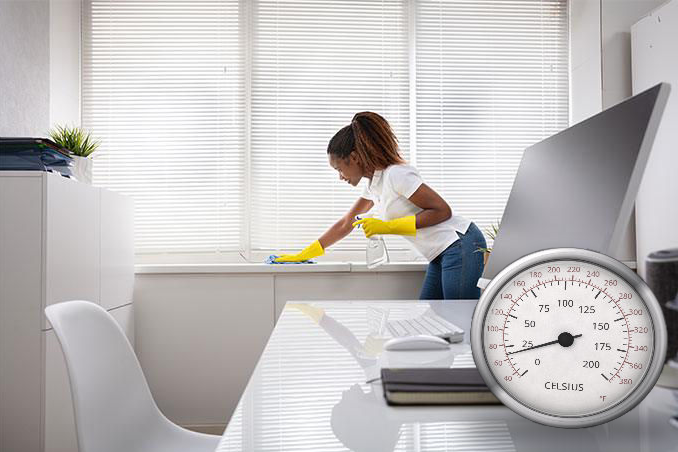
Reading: **20** °C
